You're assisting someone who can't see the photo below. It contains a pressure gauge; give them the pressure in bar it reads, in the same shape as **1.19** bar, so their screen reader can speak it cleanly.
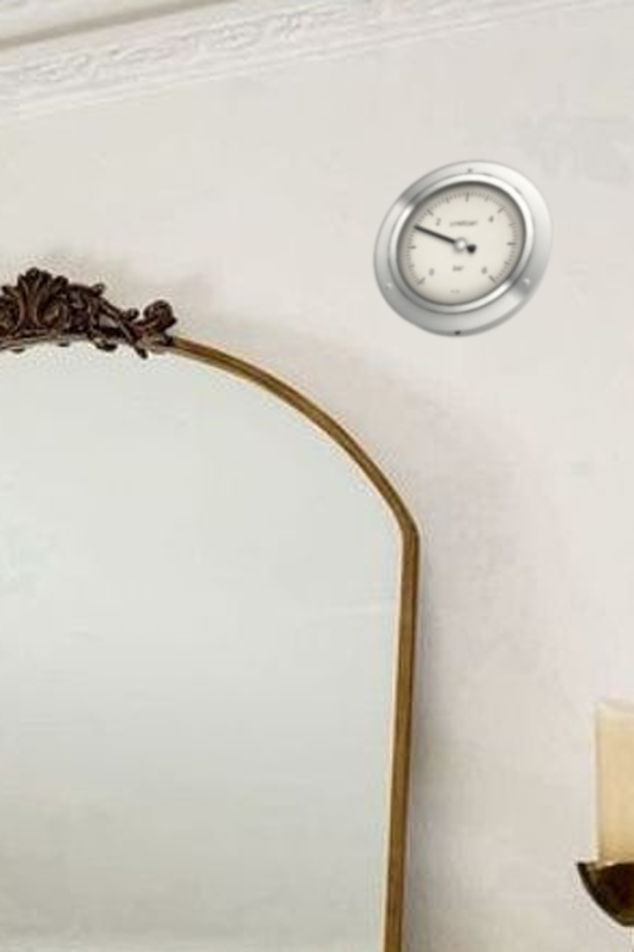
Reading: **1.5** bar
